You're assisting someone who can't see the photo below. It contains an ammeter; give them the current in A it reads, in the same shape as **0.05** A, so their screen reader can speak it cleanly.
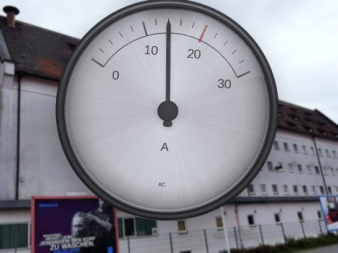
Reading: **14** A
